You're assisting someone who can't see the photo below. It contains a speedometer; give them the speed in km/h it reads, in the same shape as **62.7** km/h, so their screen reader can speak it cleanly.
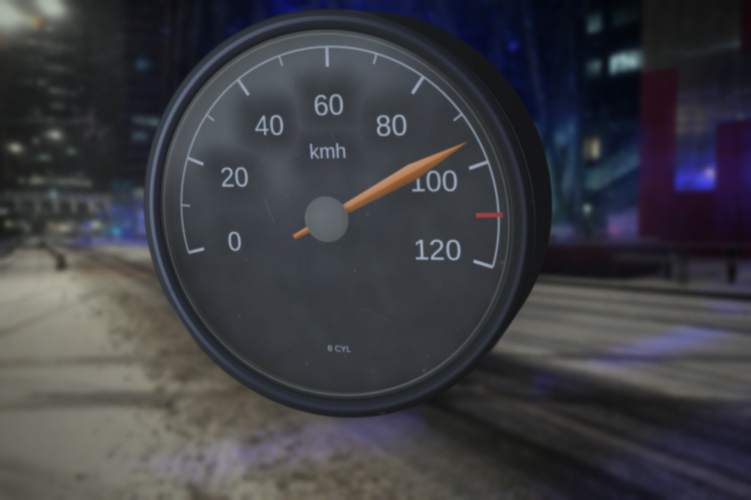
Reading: **95** km/h
